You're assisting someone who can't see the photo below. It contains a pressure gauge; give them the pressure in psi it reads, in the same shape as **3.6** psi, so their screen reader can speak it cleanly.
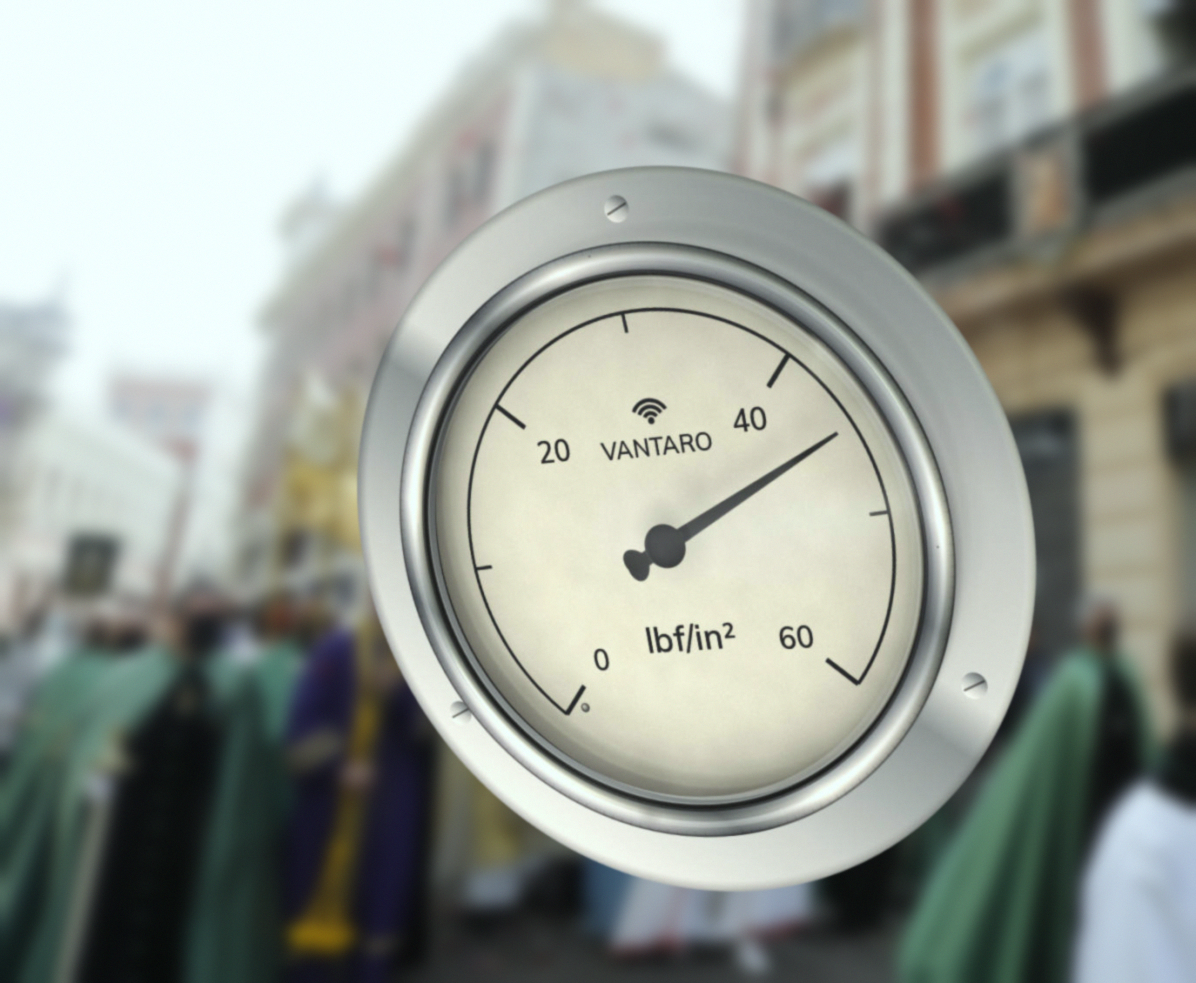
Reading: **45** psi
